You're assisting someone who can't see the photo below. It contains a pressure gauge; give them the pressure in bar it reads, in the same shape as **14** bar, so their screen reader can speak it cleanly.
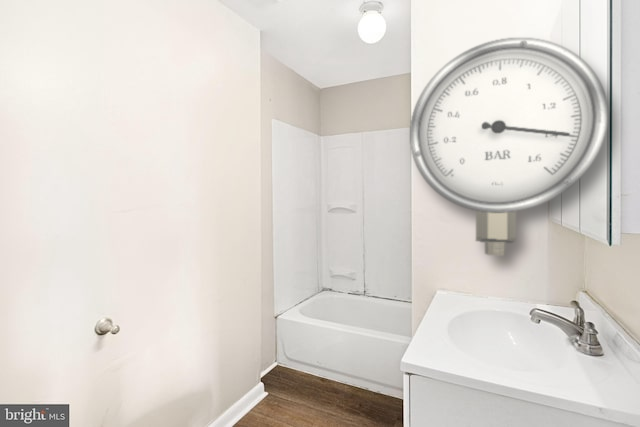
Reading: **1.4** bar
